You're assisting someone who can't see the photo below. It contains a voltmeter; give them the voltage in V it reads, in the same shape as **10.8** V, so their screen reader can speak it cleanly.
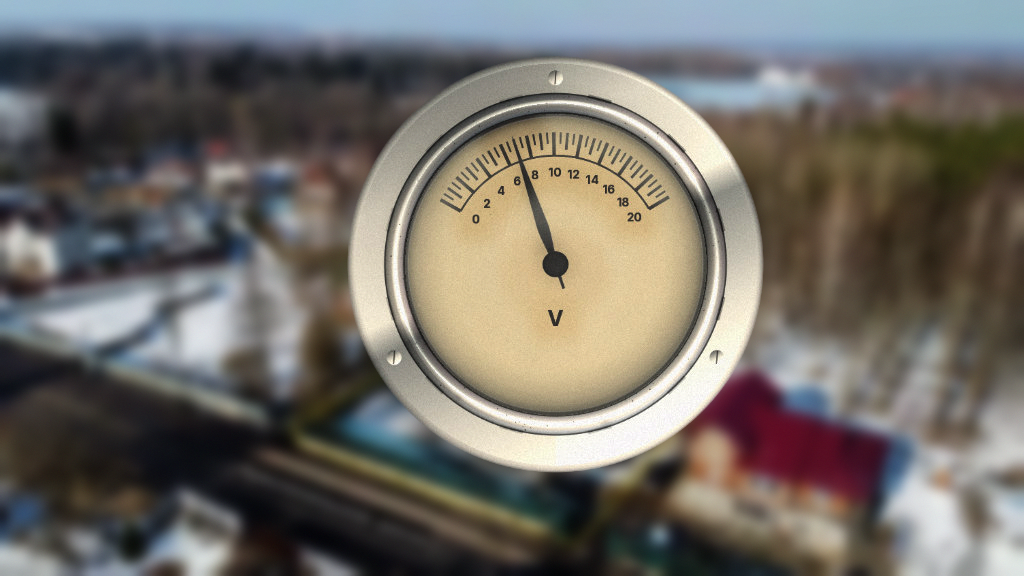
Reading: **7** V
